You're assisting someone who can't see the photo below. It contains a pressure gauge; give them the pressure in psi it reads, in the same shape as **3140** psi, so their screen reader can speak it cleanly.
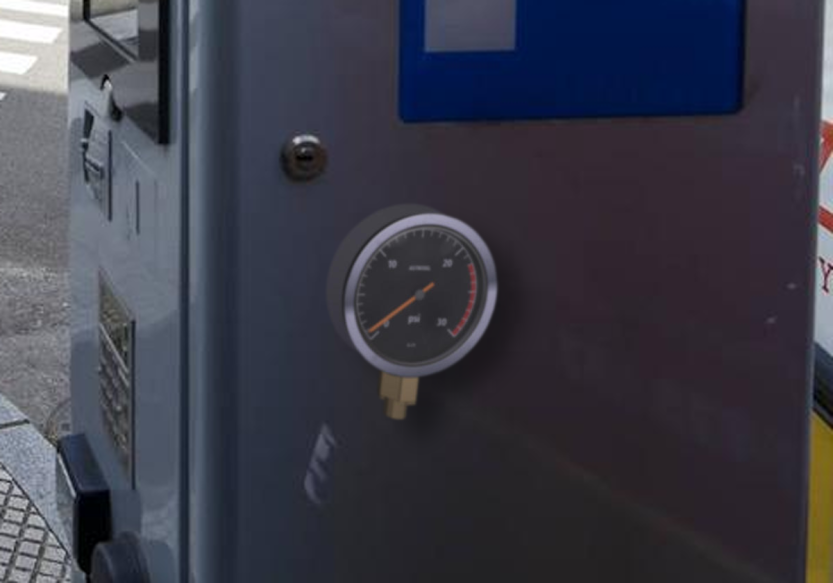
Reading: **1** psi
